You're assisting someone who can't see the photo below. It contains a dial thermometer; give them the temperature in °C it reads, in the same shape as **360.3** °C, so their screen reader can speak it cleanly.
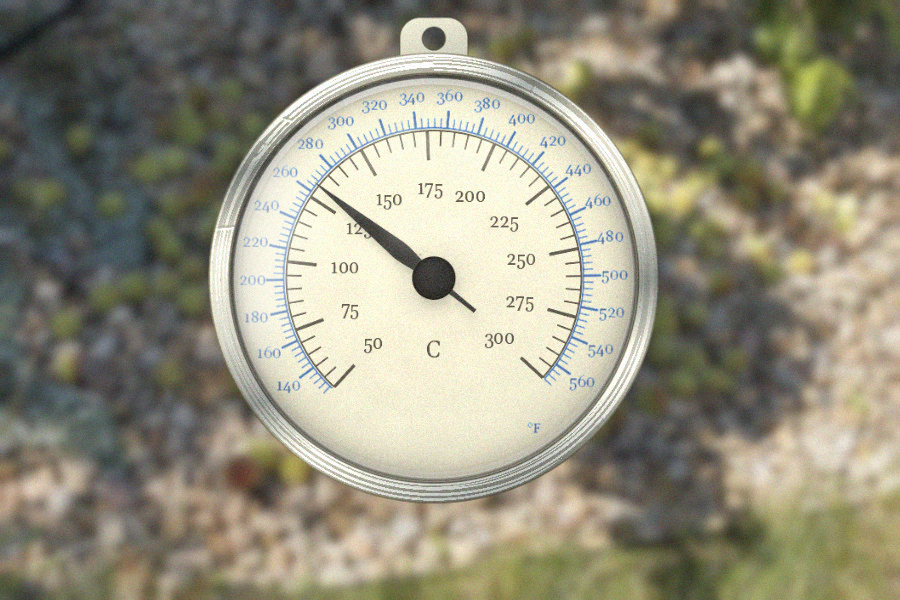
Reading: **130** °C
